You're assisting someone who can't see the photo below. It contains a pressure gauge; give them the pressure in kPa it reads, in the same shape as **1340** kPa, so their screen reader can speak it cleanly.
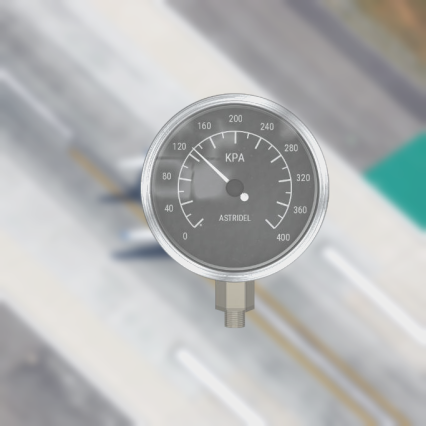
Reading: **130** kPa
